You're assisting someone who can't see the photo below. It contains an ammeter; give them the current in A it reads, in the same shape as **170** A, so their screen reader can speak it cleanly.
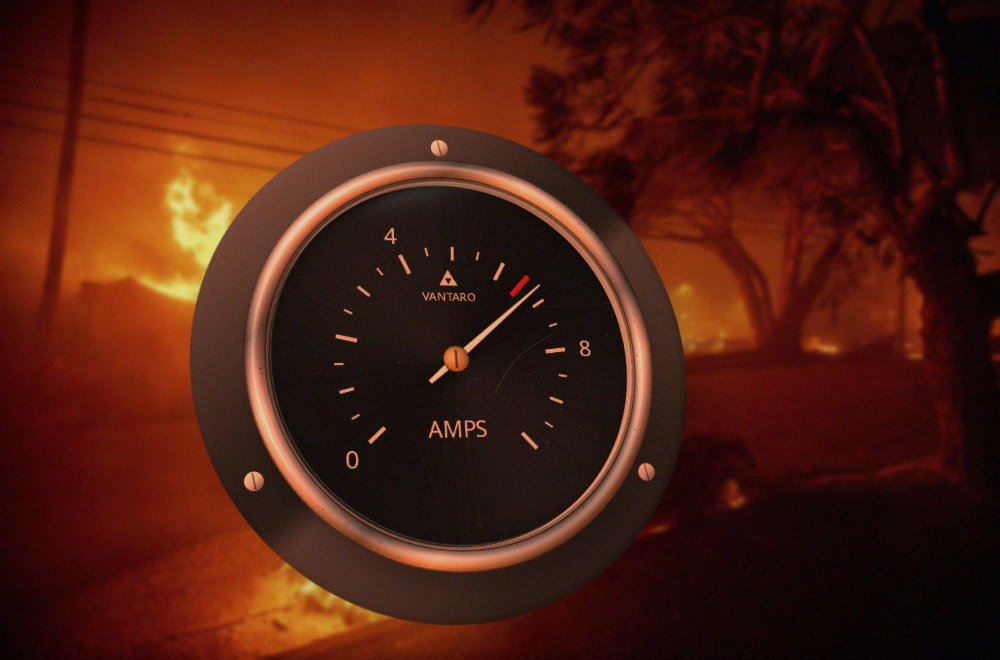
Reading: **6.75** A
